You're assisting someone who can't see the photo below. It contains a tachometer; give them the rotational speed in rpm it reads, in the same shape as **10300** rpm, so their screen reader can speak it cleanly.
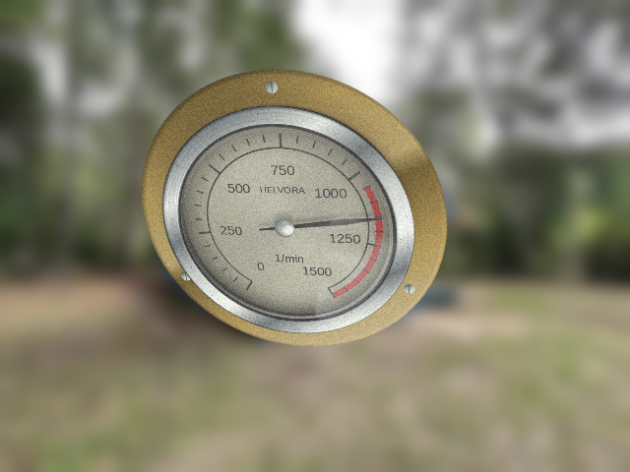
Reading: **1150** rpm
